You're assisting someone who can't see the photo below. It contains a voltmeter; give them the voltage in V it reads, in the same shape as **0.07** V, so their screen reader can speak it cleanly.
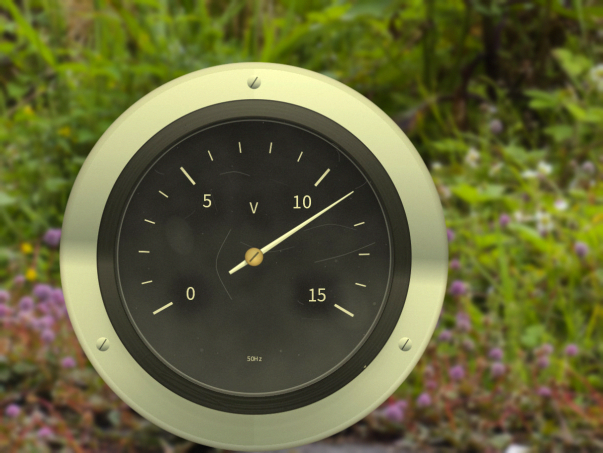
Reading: **11** V
